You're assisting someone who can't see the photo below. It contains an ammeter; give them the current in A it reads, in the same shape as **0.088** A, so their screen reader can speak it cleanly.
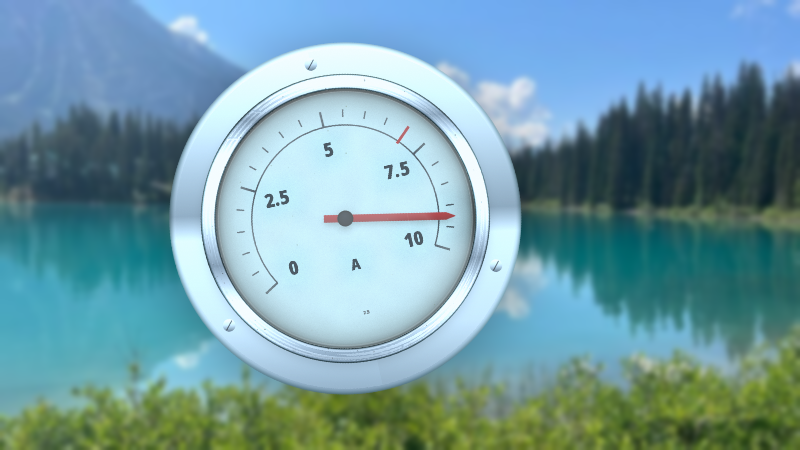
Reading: **9.25** A
